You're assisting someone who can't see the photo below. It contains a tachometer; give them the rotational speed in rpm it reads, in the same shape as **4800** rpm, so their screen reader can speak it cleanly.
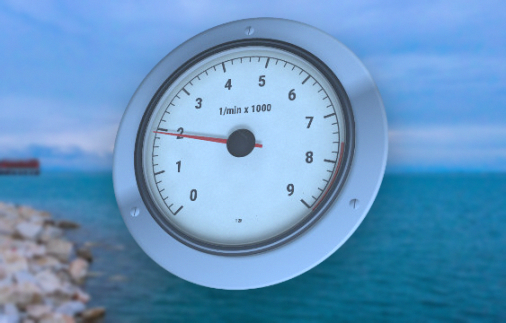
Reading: **1900** rpm
